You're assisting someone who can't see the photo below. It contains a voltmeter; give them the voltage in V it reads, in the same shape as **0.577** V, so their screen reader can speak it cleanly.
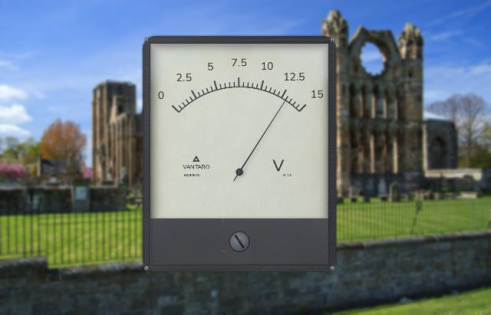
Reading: **13** V
